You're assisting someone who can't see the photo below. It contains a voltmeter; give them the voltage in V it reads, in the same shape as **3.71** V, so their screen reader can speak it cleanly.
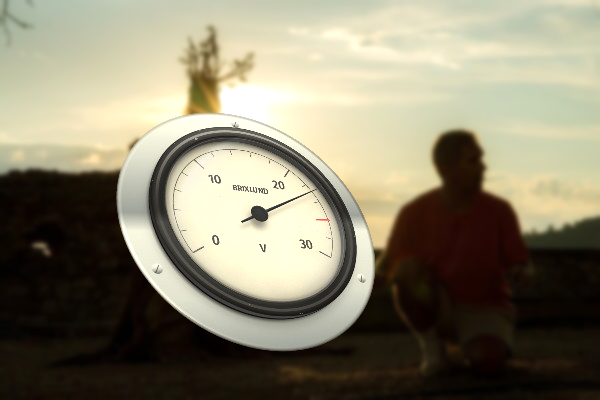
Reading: **23** V
